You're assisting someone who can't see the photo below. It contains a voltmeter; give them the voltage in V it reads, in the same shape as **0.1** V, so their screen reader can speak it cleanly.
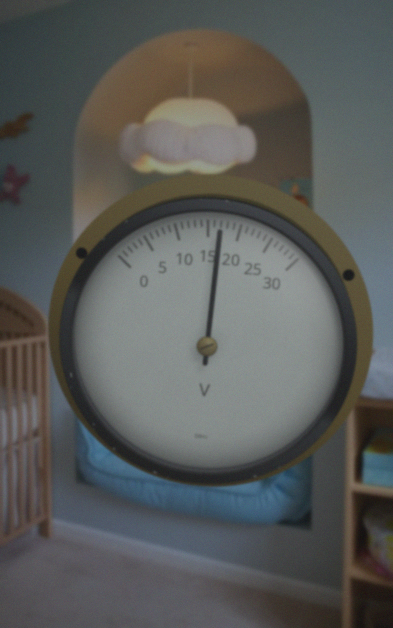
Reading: **17** V
